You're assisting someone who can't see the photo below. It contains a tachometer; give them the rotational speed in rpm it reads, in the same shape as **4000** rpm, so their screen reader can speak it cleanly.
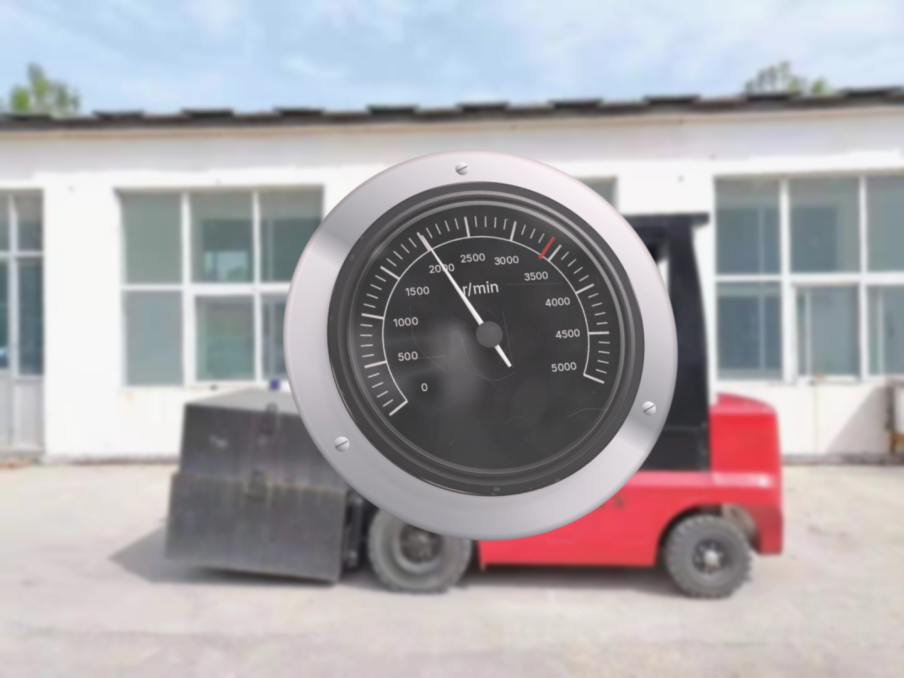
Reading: **2000** rpm
